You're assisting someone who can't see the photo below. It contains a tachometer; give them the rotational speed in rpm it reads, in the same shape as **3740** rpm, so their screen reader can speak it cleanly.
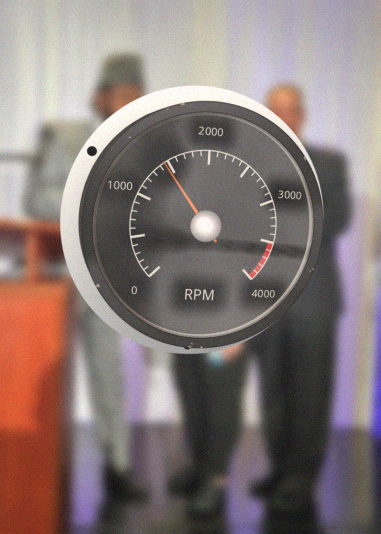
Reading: **1450** rpm
